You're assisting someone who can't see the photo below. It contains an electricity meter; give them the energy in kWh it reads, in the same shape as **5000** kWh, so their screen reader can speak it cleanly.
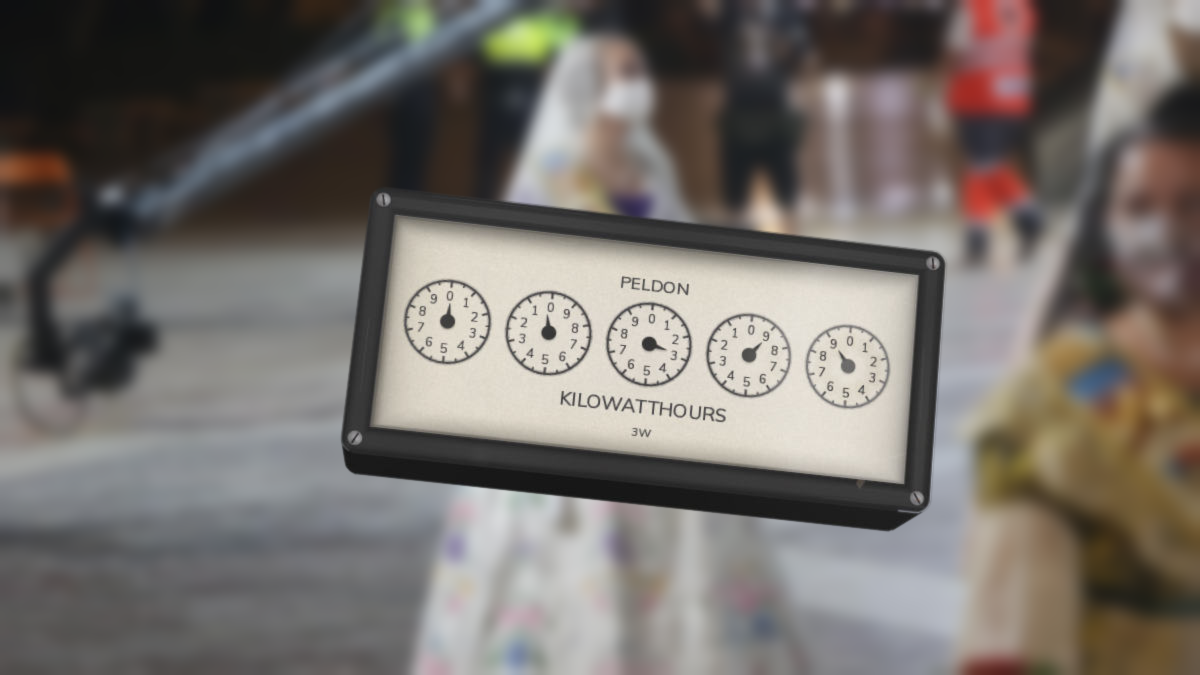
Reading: **289** kWh
